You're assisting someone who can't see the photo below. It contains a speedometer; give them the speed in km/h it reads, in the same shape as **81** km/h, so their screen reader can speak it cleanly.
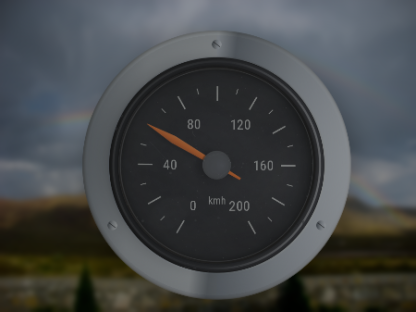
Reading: **60** km/h
